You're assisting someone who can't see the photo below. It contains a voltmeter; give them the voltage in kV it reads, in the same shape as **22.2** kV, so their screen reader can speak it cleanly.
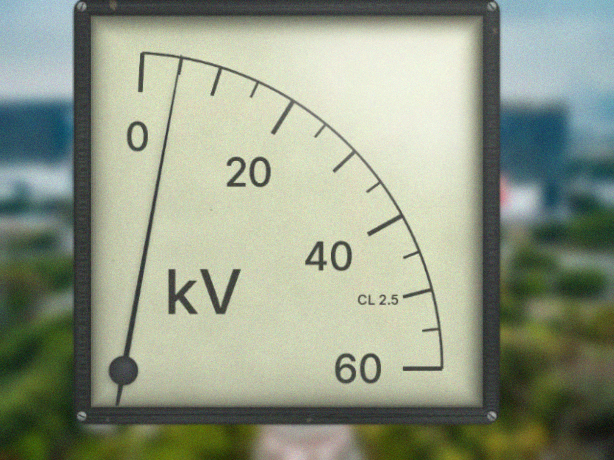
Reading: **5** kV
